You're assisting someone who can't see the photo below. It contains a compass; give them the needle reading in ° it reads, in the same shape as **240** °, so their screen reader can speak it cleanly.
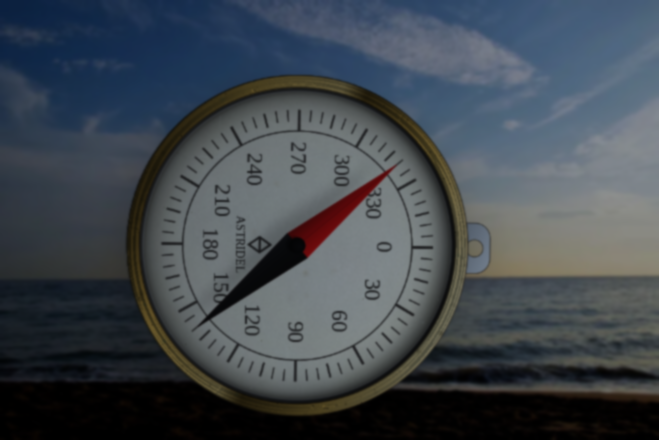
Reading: **320** °
